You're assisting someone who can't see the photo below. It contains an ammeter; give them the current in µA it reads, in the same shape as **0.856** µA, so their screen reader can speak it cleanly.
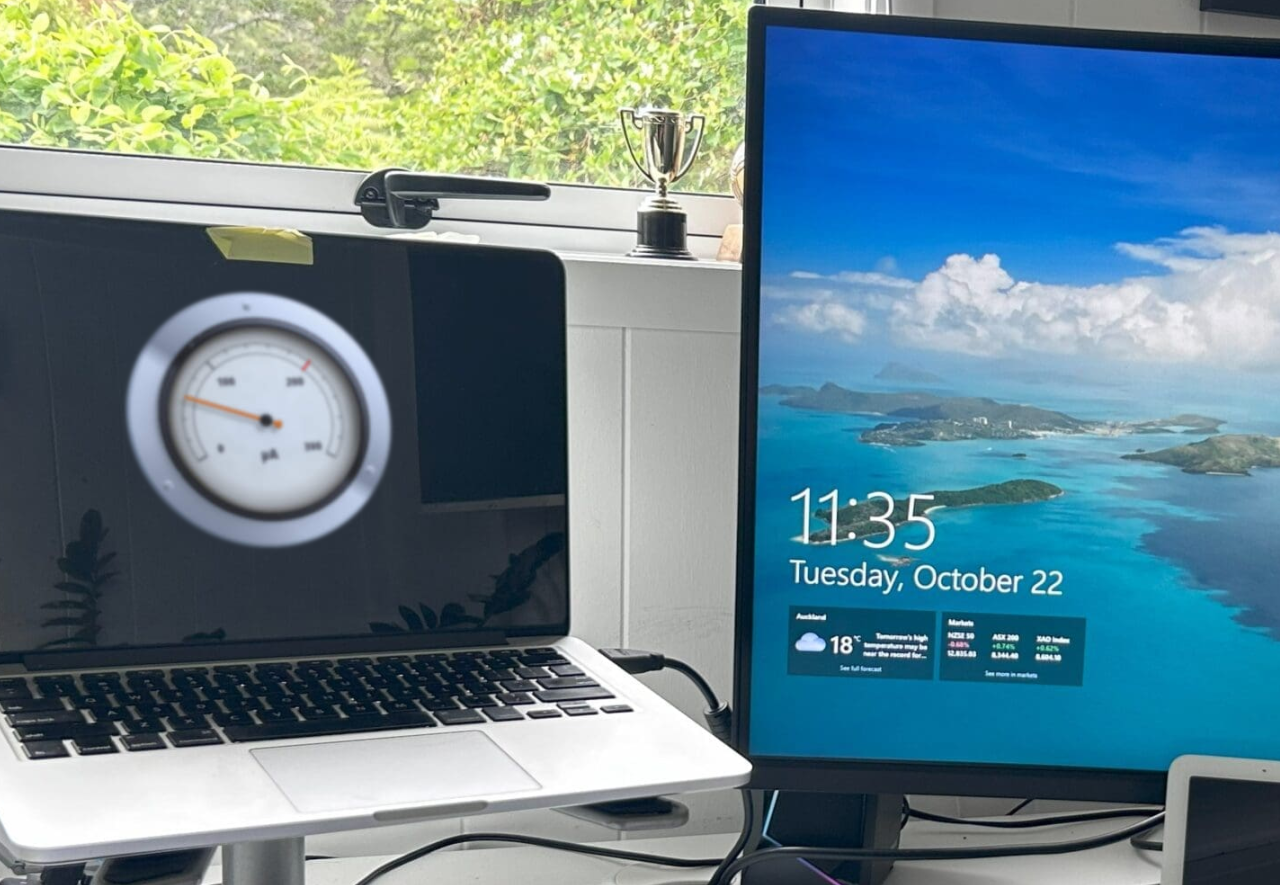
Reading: **60** µA
